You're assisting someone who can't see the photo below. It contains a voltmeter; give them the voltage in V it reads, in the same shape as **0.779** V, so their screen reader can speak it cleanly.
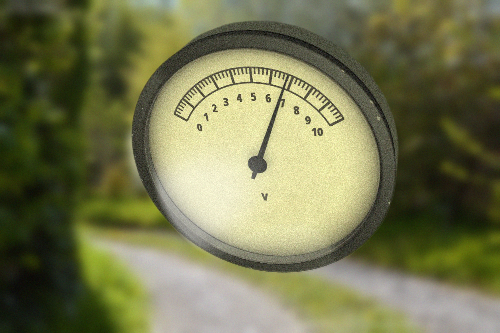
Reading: **6.8** V
